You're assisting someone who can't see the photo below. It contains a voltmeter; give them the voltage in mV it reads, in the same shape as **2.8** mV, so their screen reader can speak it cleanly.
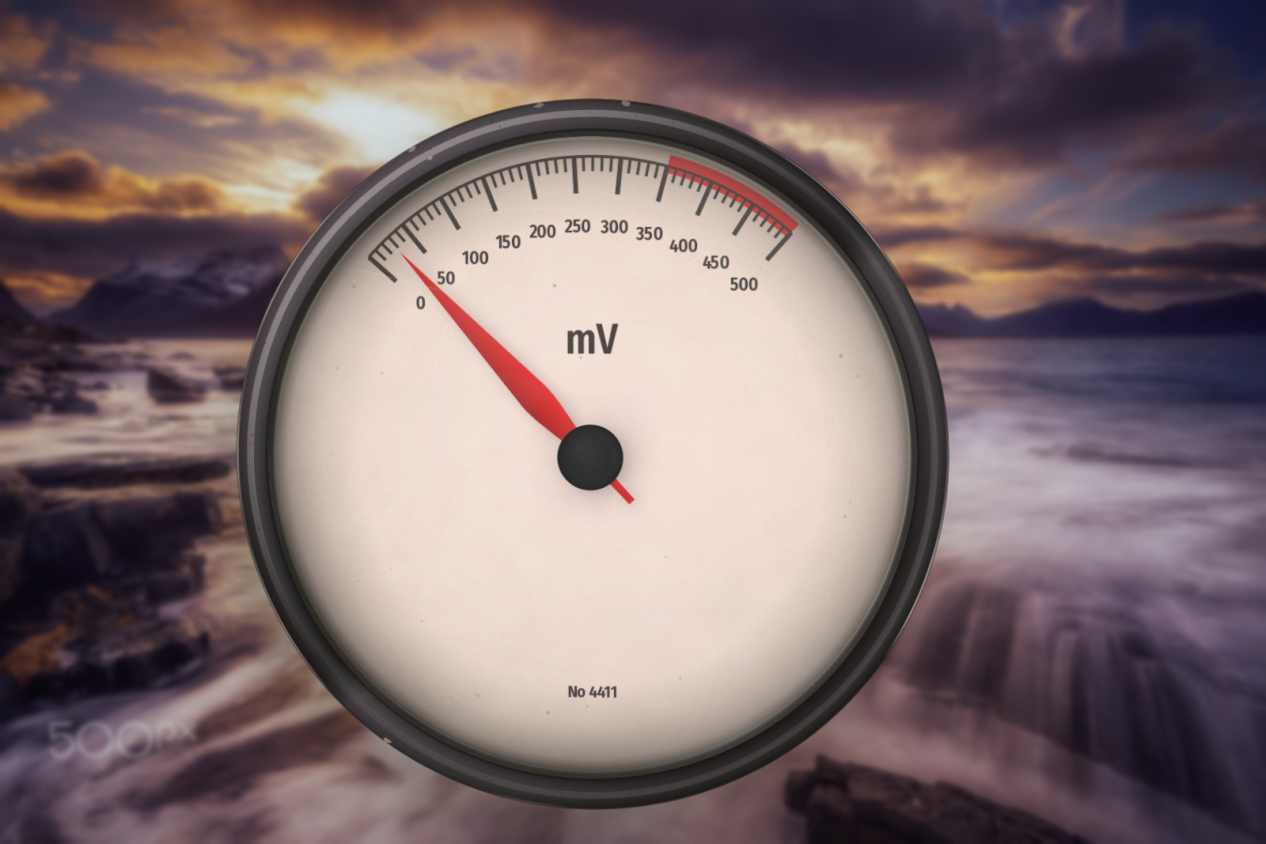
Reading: **30** mV
